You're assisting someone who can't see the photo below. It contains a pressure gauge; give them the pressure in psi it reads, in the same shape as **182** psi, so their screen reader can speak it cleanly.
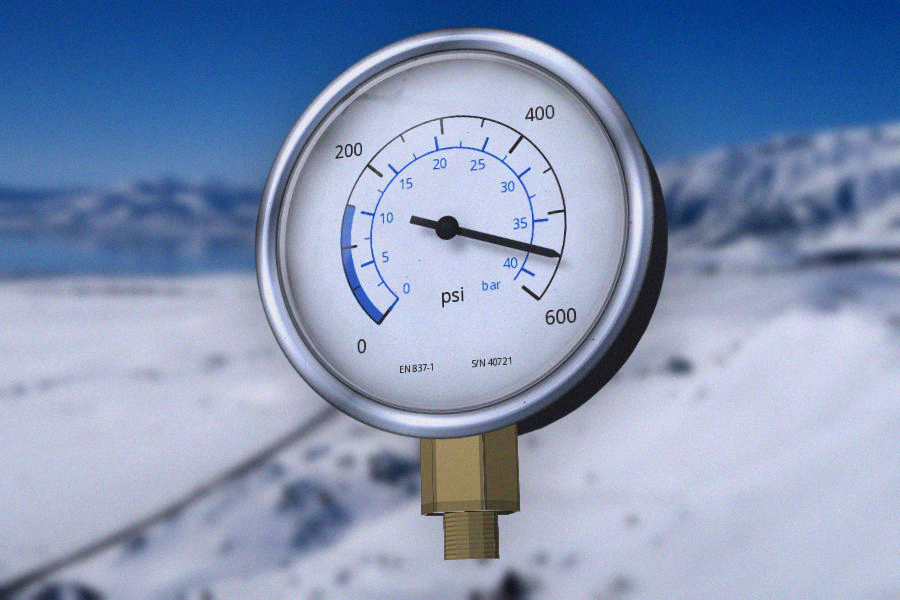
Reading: **550** psi
